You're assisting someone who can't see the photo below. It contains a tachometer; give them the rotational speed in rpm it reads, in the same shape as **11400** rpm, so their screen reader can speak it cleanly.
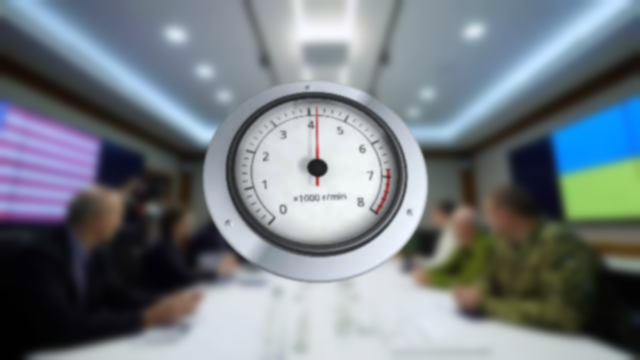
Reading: **4200** rpm
